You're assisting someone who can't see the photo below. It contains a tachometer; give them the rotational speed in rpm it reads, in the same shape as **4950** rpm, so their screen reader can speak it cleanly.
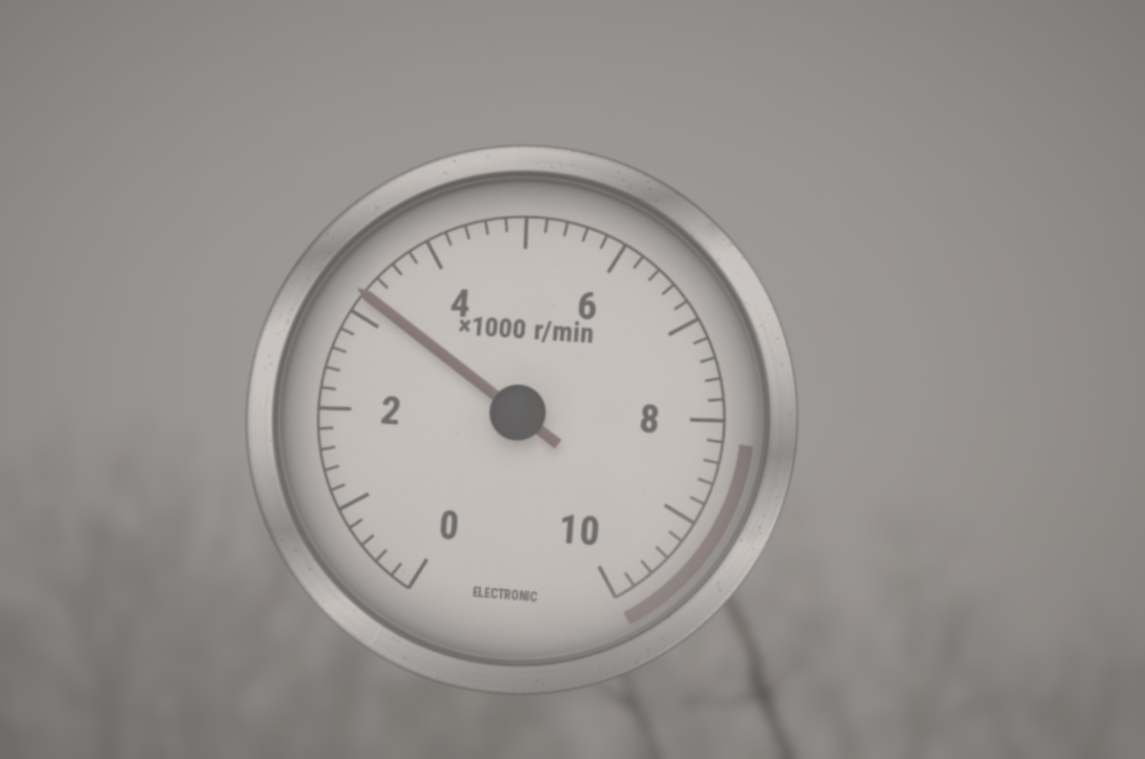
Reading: **3200** rpm
